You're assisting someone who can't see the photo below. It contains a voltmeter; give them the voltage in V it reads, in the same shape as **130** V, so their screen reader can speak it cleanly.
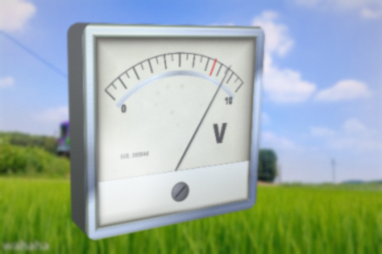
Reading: **8.5** V
